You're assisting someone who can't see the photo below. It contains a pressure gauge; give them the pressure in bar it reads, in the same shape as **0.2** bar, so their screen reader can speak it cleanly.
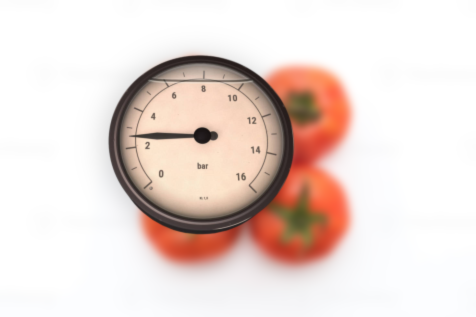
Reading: **2.5** bar
